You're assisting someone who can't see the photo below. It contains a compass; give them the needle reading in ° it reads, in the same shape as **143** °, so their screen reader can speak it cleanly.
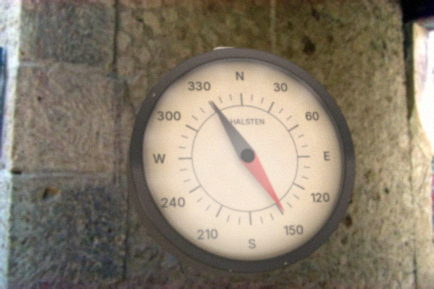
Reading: **150** °
